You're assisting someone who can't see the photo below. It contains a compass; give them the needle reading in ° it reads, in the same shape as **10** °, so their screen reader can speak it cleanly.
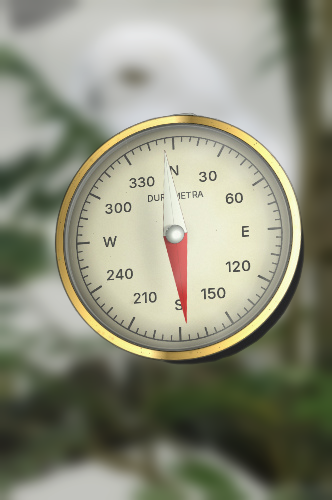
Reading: **175** °
